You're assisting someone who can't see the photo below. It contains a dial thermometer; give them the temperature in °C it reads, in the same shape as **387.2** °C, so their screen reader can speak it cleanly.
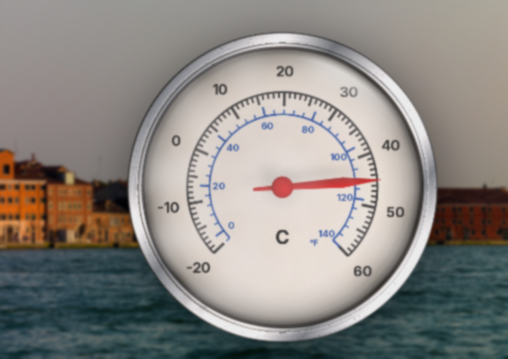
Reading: **45** °C
